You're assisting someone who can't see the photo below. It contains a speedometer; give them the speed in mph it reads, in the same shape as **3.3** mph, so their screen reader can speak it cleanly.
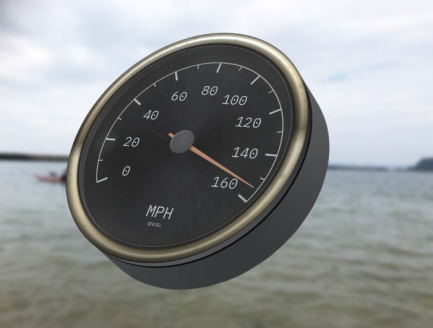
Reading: **155** mph
